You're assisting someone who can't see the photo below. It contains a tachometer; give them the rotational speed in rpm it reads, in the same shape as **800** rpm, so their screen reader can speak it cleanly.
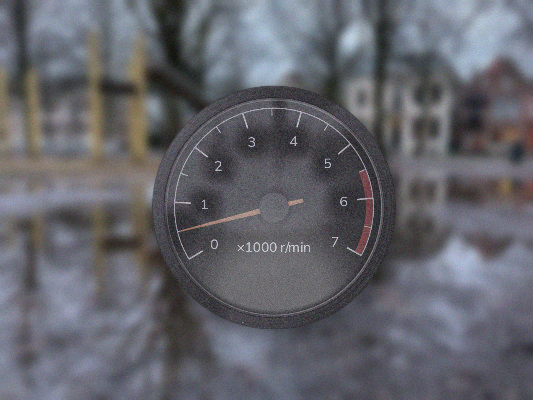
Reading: **500** rpm
